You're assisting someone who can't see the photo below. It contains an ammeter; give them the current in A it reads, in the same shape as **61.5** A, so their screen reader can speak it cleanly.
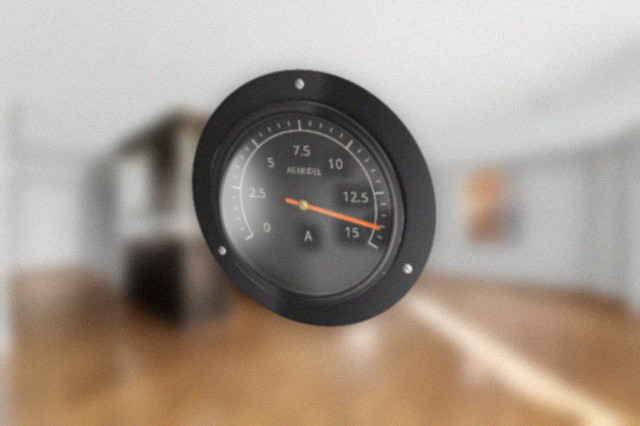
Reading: **14** A
